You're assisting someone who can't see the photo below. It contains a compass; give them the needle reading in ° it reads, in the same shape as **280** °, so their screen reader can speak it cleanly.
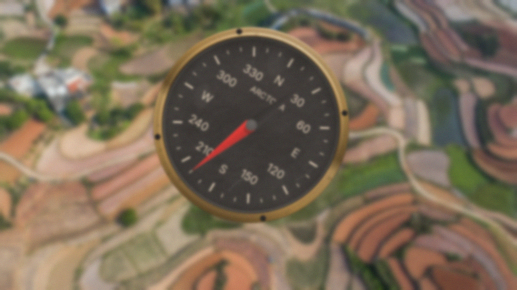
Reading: **200** °
